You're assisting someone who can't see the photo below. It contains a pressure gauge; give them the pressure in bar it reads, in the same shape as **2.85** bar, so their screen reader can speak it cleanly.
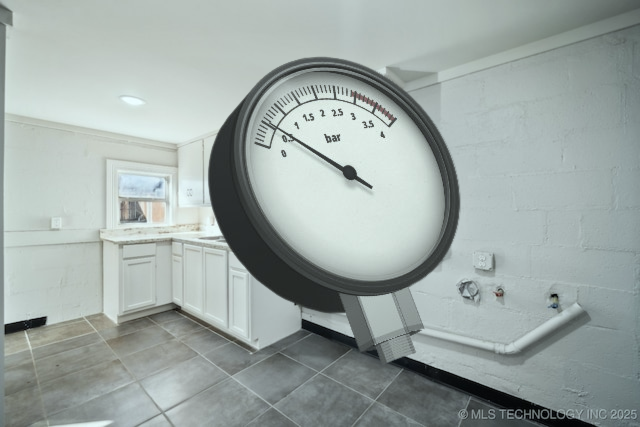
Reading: **0.5** bar
